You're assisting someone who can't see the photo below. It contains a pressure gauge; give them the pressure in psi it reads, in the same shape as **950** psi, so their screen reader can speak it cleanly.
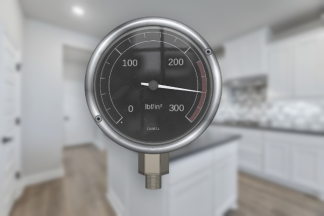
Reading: **260** psi
